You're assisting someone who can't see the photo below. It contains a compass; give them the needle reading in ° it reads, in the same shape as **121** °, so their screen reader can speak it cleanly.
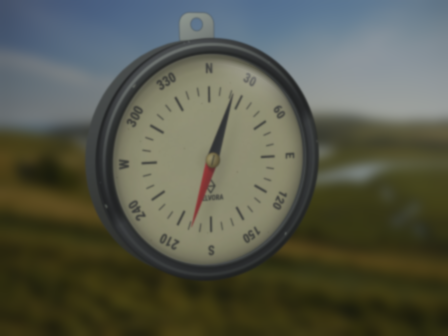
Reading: **200** °
